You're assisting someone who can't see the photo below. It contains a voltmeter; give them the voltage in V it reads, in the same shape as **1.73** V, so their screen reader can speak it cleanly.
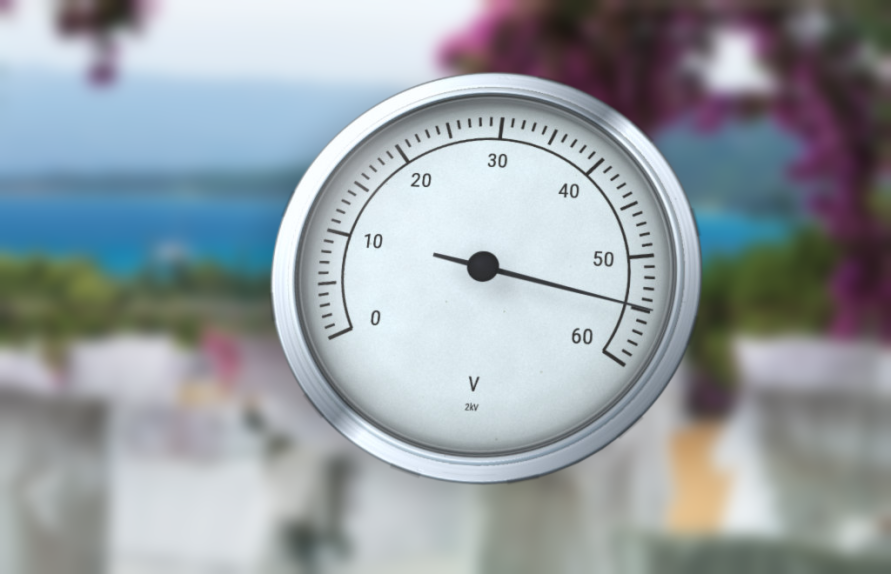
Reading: **55** V
